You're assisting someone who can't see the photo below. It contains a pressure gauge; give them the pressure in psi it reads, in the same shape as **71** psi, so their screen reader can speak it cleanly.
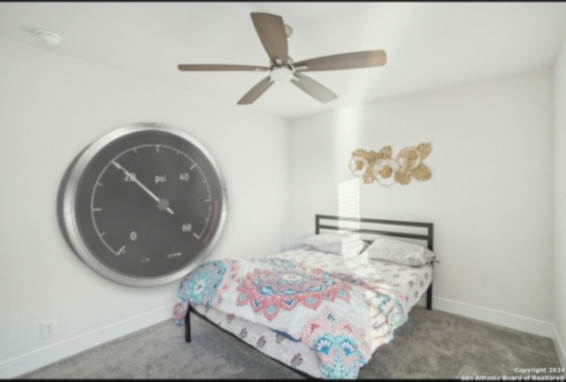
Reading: **20** psi
